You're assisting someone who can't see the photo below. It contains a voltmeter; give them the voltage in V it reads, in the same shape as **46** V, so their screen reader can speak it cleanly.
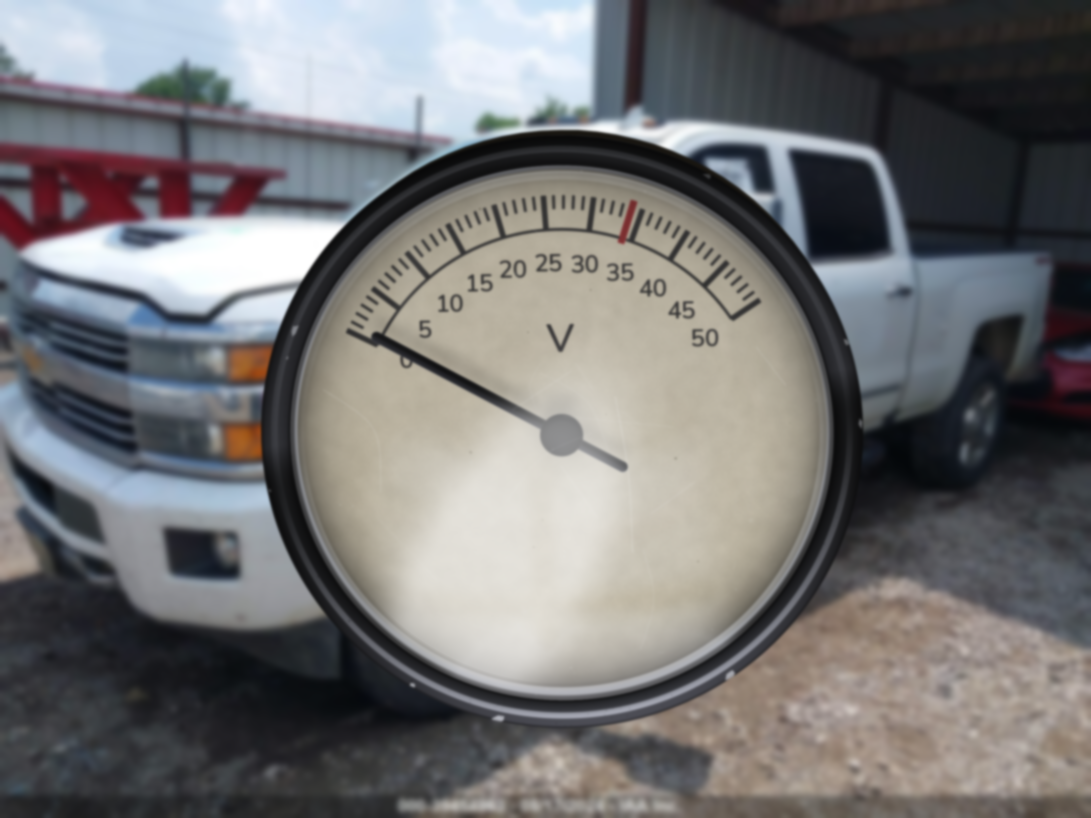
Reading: **1** V
